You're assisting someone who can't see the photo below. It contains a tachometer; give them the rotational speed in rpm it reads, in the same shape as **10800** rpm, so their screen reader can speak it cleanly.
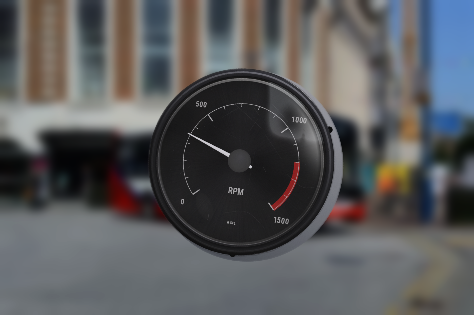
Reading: **350** rpm
